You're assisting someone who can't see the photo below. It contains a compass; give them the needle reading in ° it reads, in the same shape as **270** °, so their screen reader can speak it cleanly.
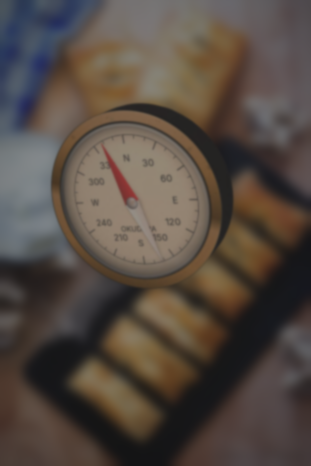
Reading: **340** °
